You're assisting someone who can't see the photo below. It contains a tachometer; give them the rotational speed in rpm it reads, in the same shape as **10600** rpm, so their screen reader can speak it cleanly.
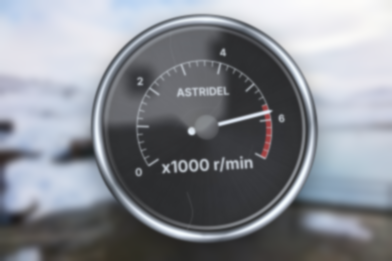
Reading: **5800** rpm
